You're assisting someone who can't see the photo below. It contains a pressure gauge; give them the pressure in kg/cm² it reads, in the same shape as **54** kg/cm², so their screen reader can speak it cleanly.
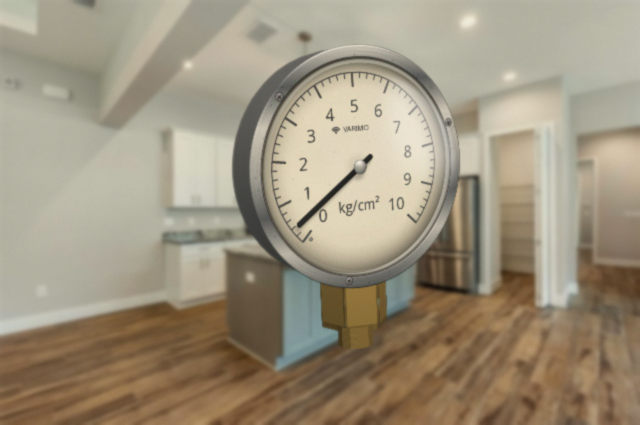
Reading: **0.4** kg/cm²
